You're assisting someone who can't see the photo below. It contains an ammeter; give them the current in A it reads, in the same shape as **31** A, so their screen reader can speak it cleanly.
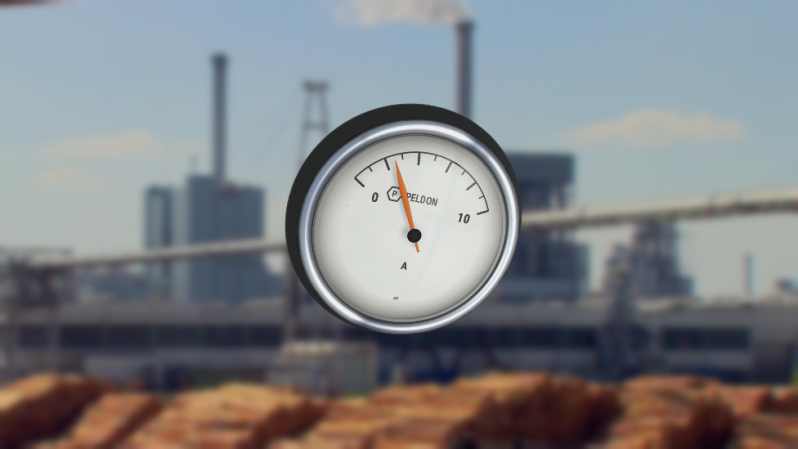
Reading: **2.5** A
